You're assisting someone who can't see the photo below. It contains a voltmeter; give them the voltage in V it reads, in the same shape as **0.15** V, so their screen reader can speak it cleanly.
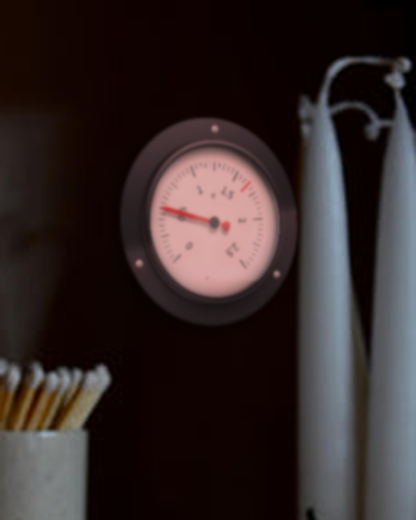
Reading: **0.5** V
